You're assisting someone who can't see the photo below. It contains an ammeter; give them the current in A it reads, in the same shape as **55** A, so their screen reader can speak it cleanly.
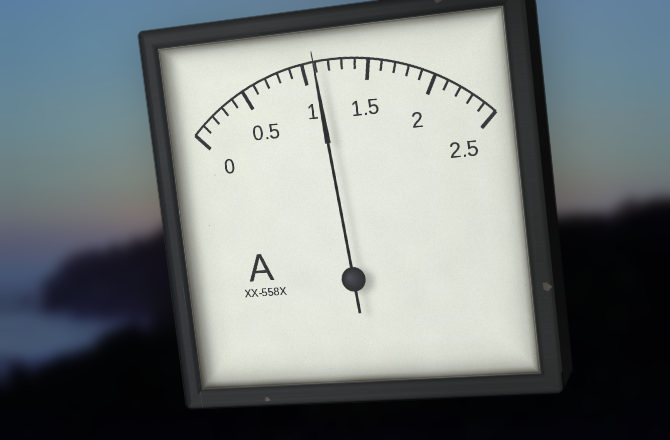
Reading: **1.1** A
